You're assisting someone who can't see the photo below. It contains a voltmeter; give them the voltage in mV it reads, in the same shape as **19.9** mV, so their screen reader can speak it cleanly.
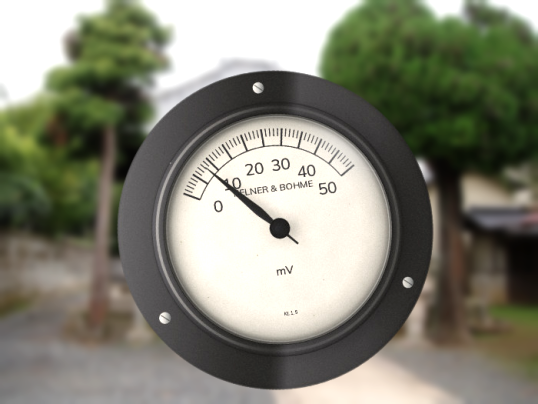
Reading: **8** mV
